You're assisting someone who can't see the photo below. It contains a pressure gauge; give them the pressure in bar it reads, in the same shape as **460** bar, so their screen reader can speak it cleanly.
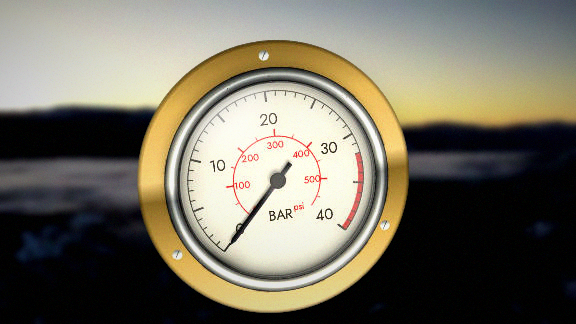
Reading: **0** bar
